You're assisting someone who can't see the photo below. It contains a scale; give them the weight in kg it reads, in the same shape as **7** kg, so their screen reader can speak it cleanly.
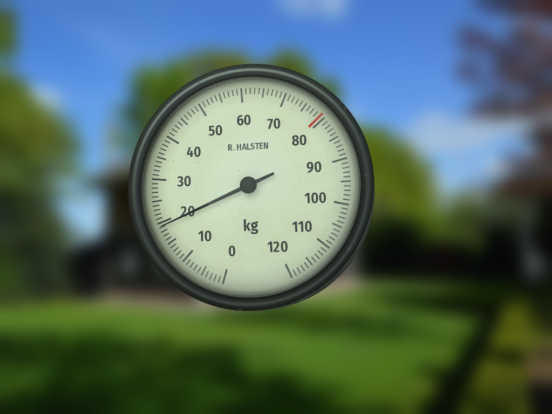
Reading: **19** kg
